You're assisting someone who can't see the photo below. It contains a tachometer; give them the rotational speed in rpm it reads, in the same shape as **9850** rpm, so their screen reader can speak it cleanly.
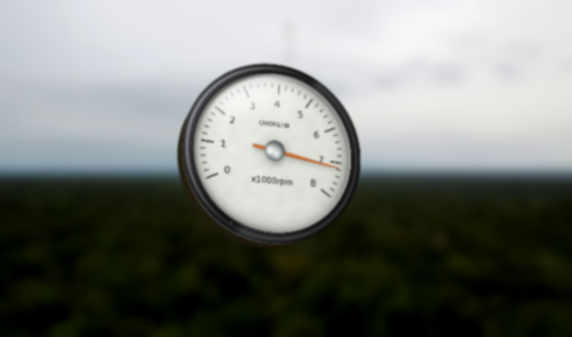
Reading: **7200** rpm
